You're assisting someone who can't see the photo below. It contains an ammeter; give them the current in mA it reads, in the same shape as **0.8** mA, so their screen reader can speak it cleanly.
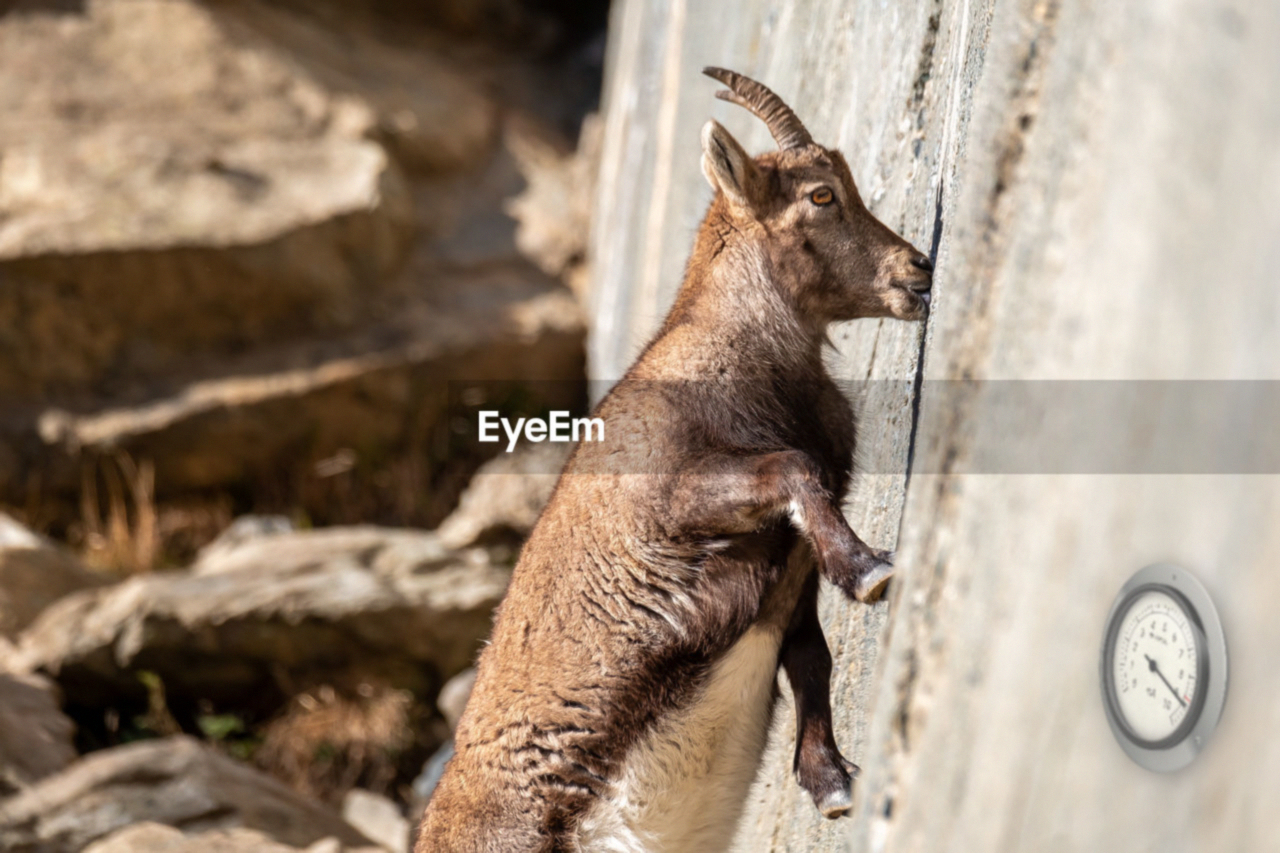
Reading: **9** mA
